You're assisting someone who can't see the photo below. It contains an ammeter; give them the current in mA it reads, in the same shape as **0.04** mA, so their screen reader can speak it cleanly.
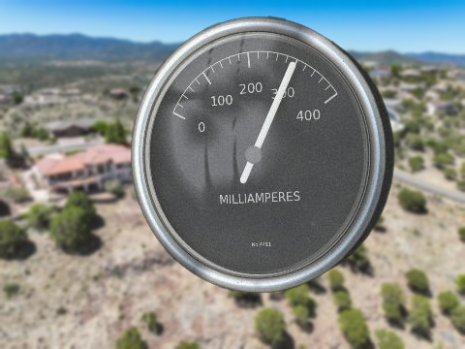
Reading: **300** mA
